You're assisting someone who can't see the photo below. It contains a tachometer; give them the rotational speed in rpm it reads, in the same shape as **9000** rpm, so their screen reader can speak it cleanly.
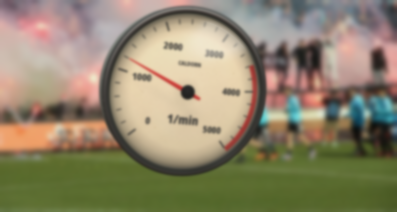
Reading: **1200** rpm
